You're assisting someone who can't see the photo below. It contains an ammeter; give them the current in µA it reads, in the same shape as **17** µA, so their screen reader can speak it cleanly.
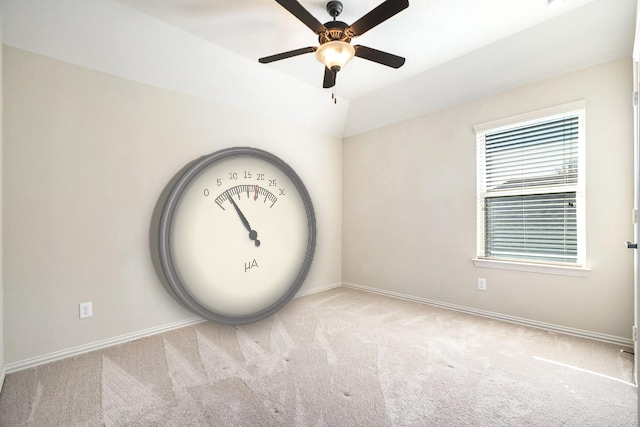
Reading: **5** µA
